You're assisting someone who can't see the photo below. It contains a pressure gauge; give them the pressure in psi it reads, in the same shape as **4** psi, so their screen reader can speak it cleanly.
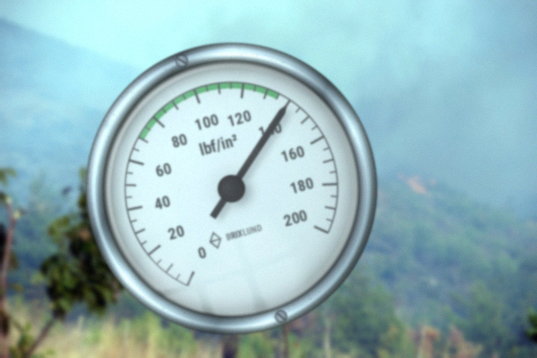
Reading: **140** psi
